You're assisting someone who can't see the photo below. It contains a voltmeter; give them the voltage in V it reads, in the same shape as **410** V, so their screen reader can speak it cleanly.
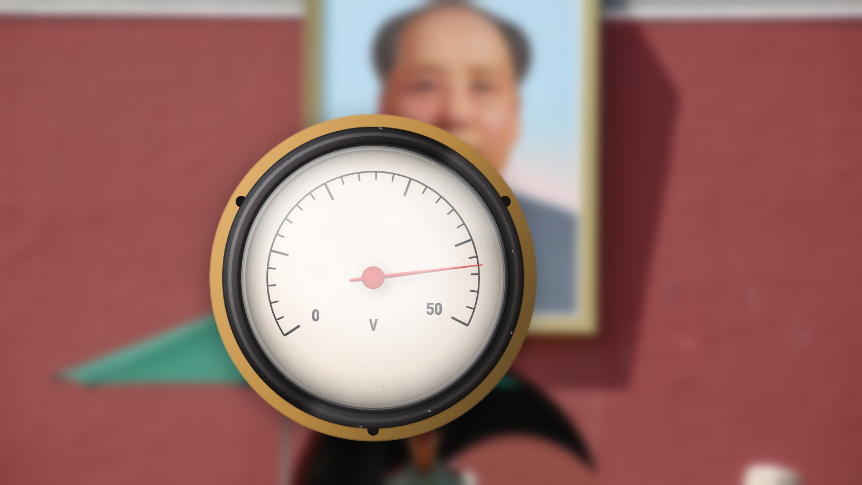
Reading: **43** V
